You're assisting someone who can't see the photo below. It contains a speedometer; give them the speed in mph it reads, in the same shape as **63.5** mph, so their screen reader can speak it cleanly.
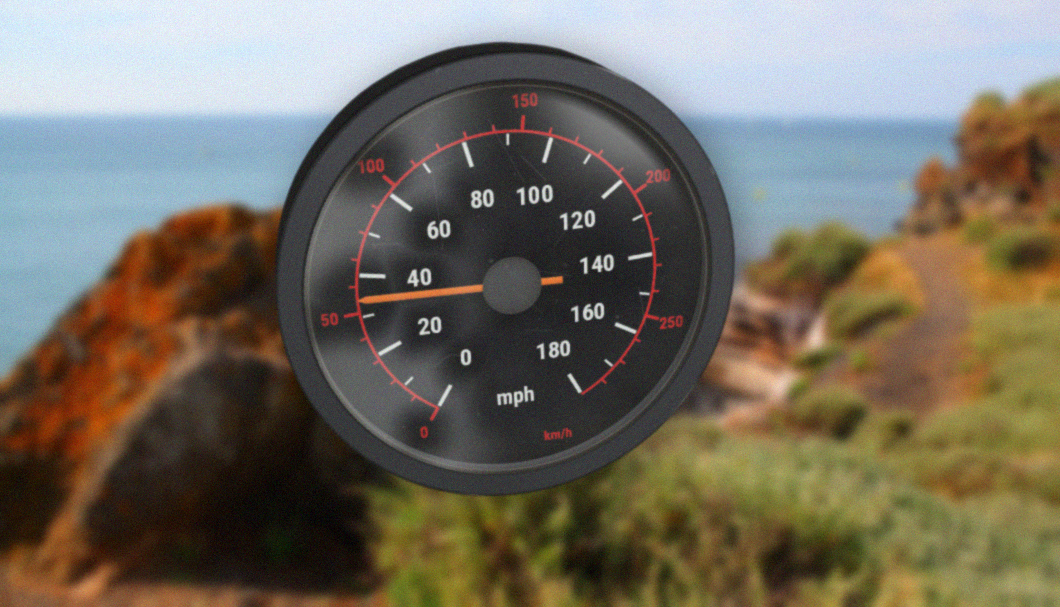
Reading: **35** mph
